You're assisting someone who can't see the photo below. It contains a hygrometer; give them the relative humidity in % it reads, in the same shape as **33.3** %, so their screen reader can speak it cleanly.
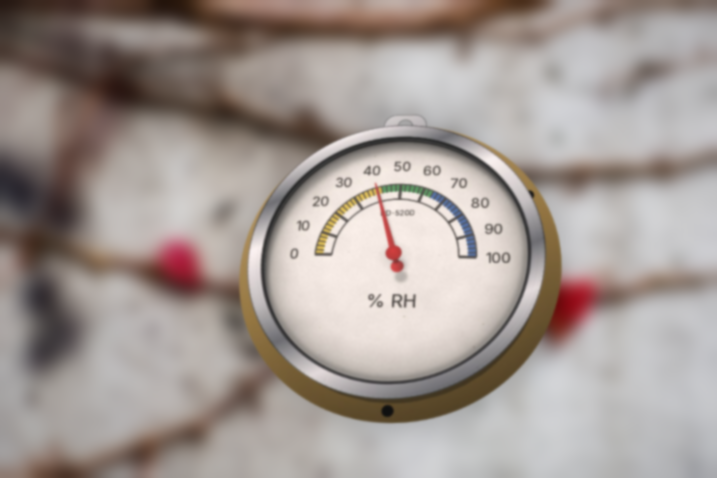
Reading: **40** %
